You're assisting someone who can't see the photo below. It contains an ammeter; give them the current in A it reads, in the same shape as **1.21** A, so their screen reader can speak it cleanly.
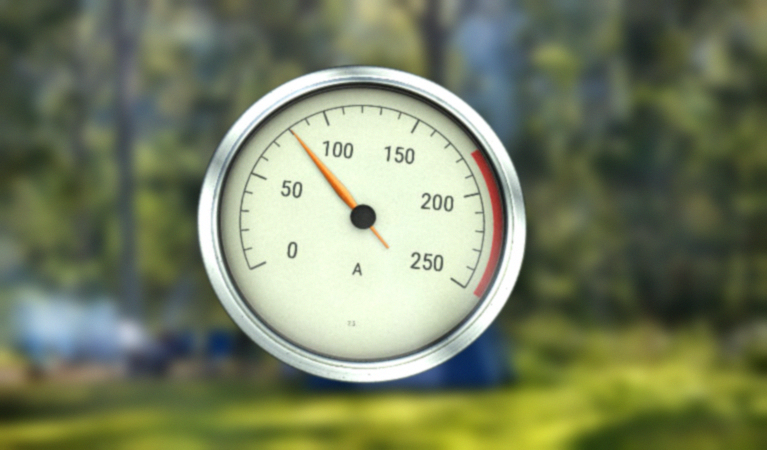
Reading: **80** A
